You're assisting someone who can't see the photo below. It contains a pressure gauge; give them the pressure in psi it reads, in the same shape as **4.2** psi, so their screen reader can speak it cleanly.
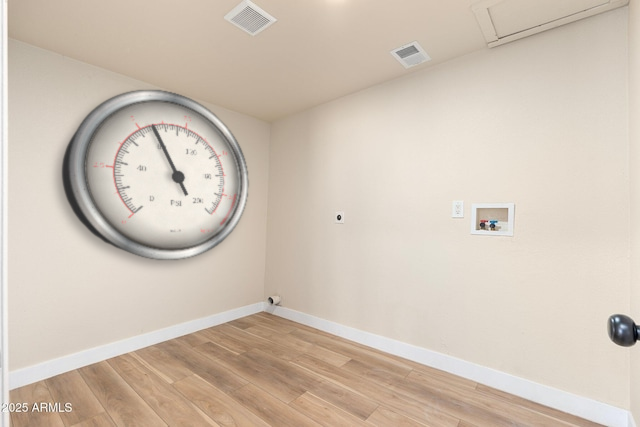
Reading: **80** psi
